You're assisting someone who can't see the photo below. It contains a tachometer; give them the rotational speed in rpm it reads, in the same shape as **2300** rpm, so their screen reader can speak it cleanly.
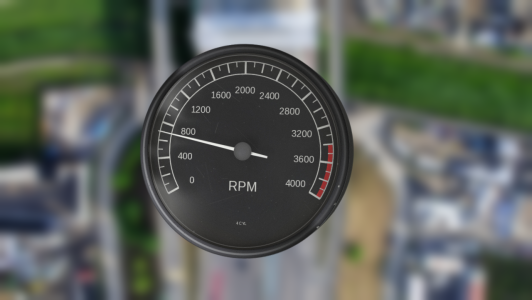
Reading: **700** rpm
